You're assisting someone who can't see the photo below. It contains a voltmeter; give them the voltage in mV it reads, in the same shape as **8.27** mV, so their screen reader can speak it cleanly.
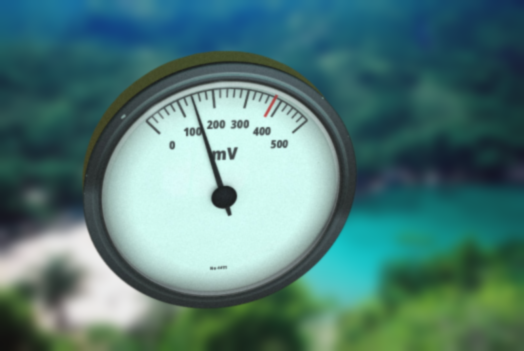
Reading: **140** mV
